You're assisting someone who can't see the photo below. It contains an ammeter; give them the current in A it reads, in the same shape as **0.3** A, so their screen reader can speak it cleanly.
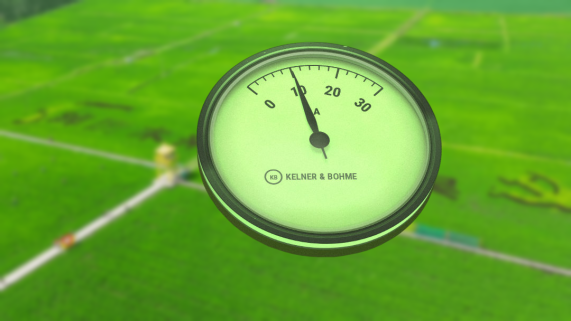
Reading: **10** A
